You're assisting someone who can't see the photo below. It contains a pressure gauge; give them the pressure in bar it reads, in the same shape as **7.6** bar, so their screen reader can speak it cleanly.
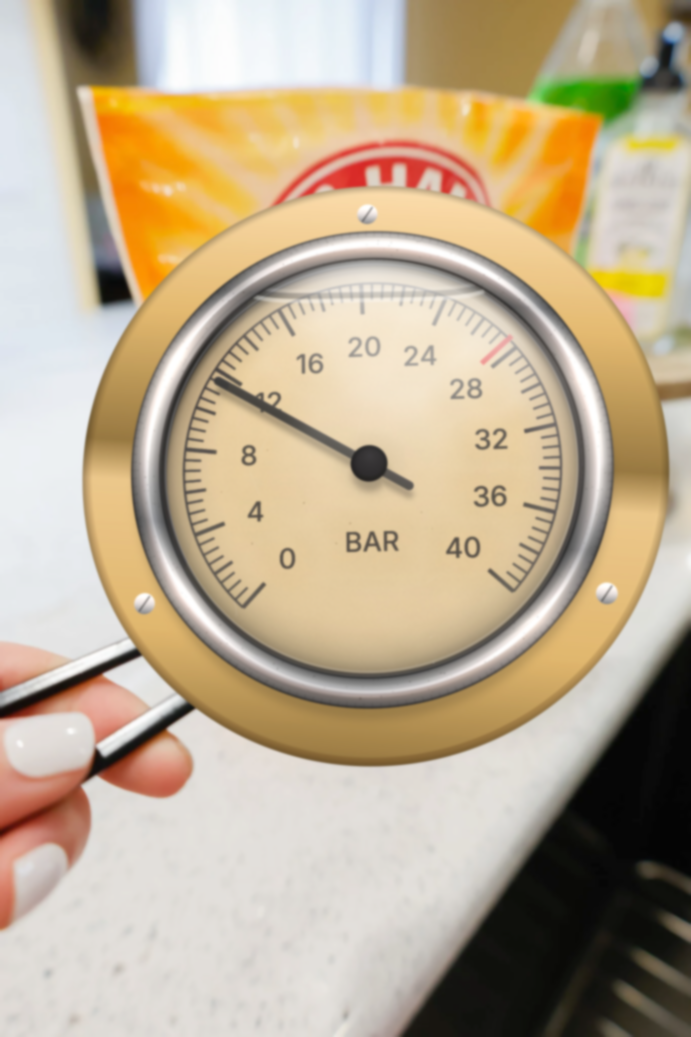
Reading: **11.5** bar
